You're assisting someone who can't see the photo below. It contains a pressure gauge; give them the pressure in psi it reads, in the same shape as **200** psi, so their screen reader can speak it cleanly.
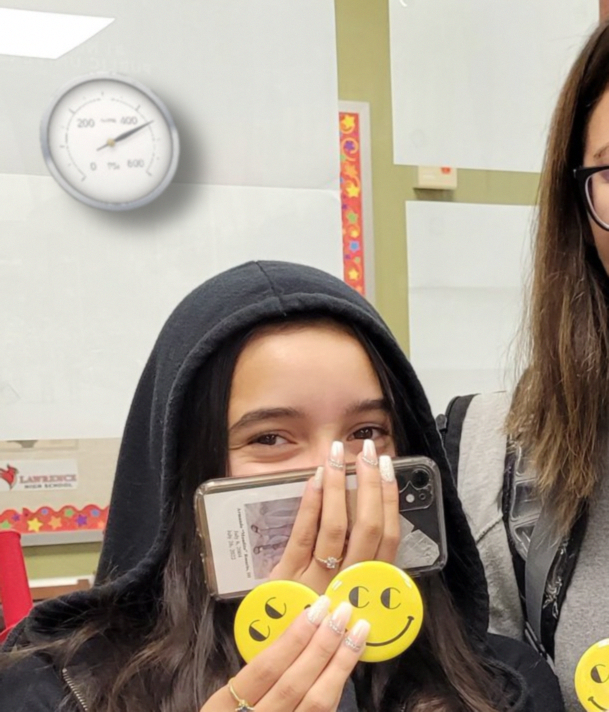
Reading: **450** psi
